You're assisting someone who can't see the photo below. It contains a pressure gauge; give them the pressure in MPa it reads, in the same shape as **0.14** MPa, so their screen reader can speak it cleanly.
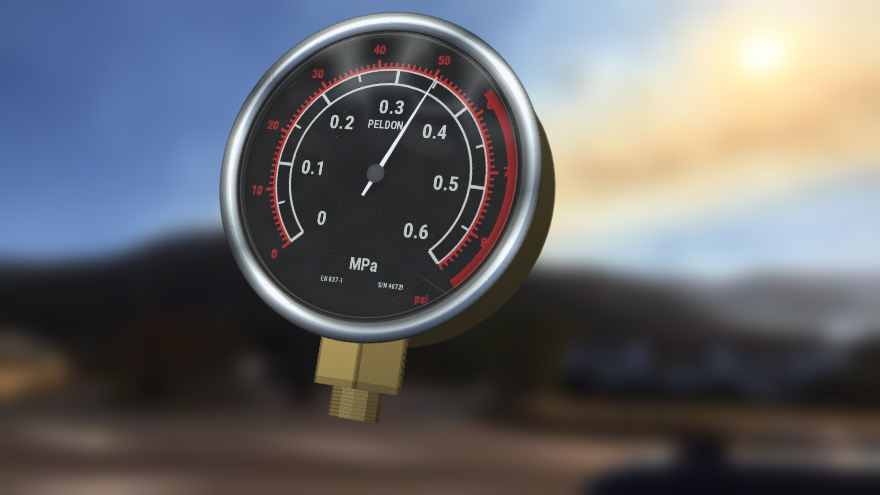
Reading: **0.35** MPa
